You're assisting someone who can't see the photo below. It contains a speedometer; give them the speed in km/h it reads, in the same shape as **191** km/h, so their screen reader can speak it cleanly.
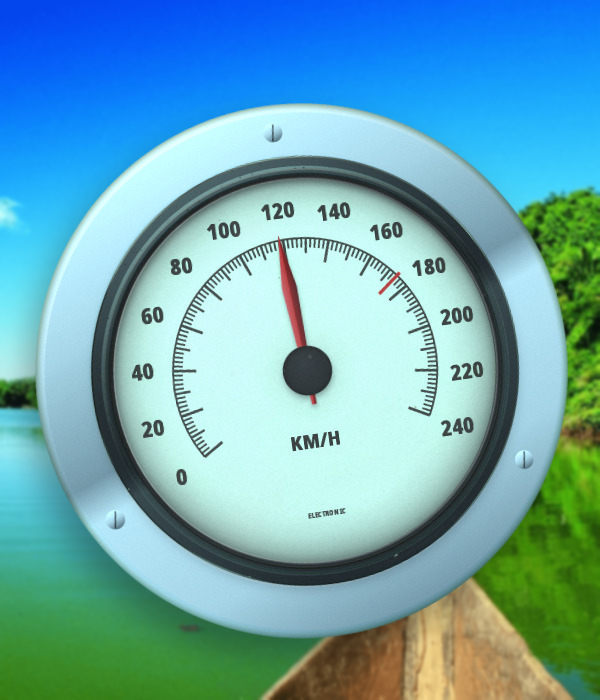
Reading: **118** km/h
